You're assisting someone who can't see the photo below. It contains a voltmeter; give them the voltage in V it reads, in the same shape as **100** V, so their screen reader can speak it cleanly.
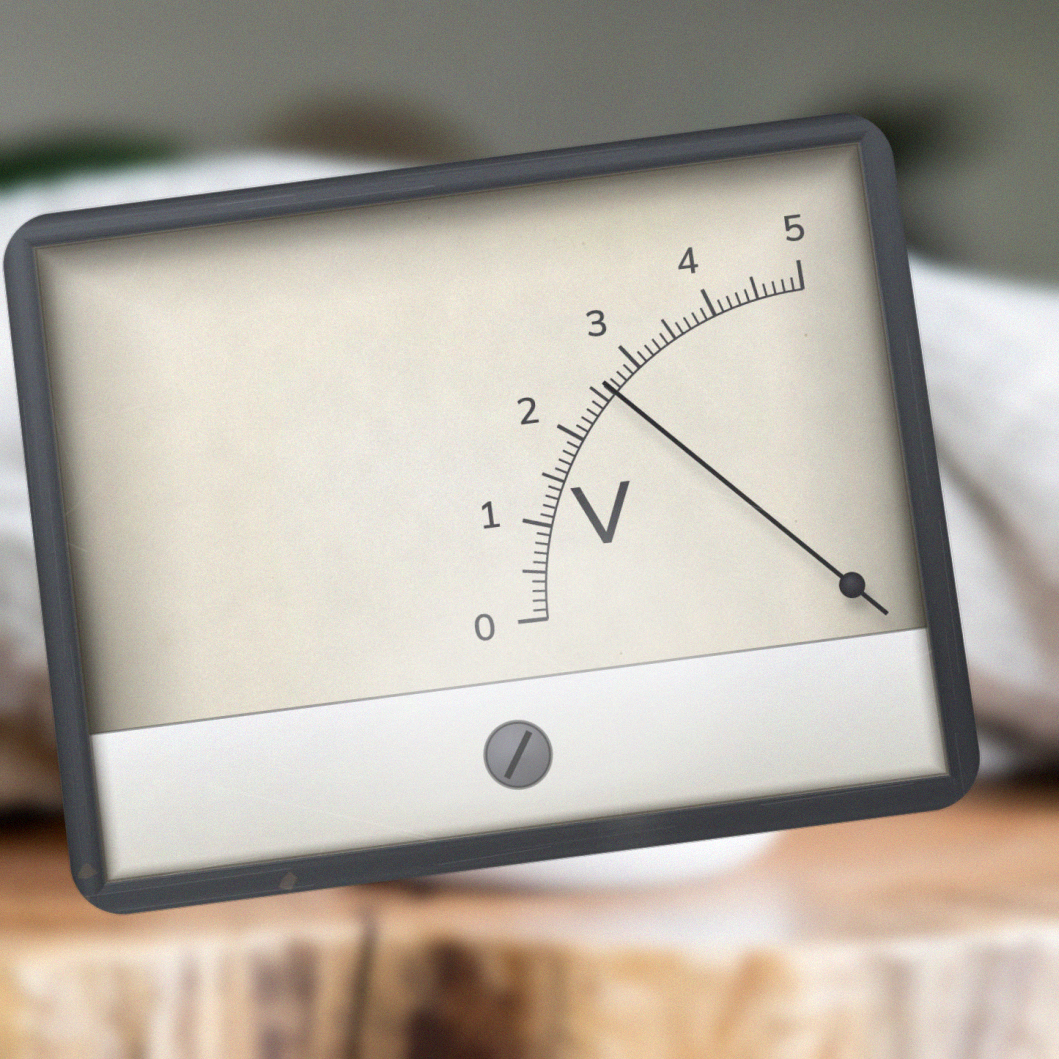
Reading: **2.6** V
